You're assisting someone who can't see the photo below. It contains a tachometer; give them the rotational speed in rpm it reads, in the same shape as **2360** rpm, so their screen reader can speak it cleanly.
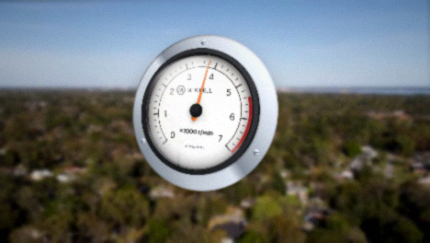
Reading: **3800** rpm
